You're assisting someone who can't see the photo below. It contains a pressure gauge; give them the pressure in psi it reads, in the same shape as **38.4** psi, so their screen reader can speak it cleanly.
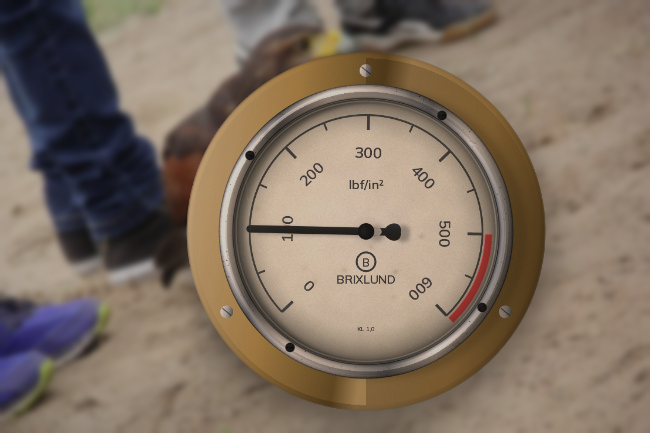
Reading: **100** psi
